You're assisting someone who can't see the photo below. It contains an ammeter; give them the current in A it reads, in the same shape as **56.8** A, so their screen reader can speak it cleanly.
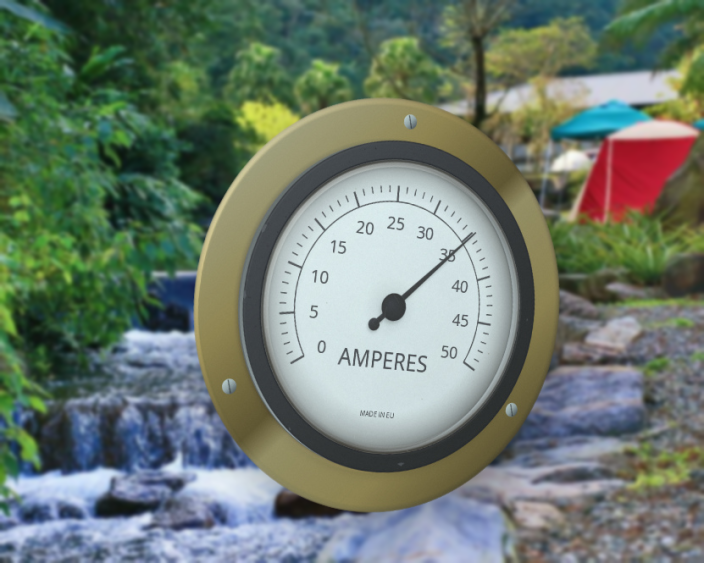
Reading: **35** A
